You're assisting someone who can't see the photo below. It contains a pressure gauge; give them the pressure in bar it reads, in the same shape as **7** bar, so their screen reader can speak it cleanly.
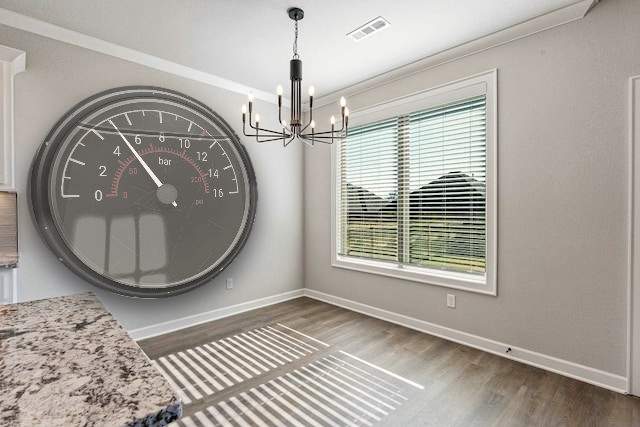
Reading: **5** bar
